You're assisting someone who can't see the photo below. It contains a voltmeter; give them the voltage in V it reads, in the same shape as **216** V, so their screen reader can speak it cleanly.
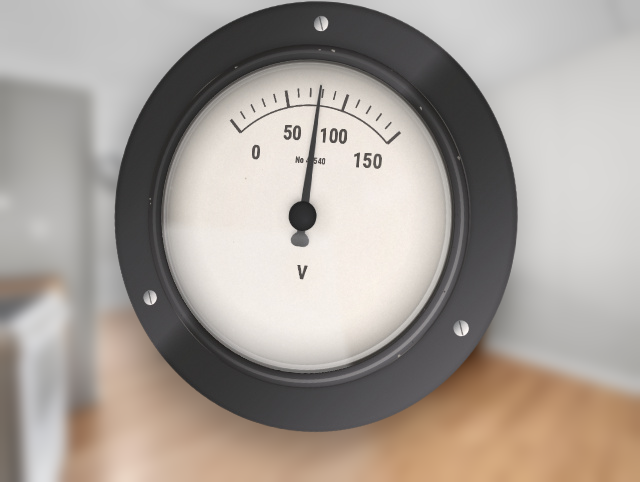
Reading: **80** V
